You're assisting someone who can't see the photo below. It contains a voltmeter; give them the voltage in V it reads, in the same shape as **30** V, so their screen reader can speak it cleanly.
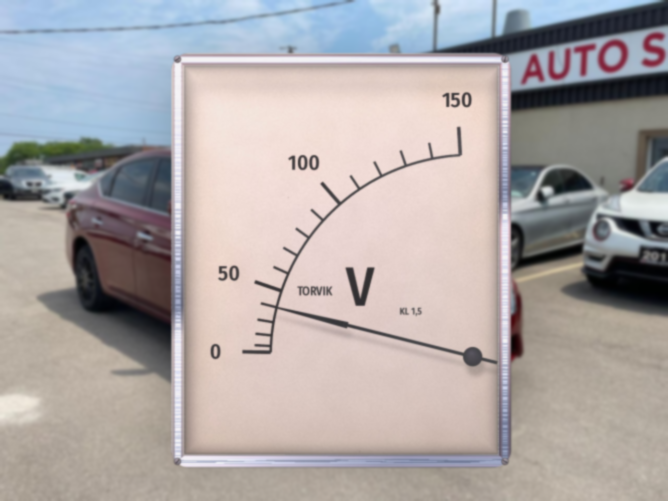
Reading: **40** V
